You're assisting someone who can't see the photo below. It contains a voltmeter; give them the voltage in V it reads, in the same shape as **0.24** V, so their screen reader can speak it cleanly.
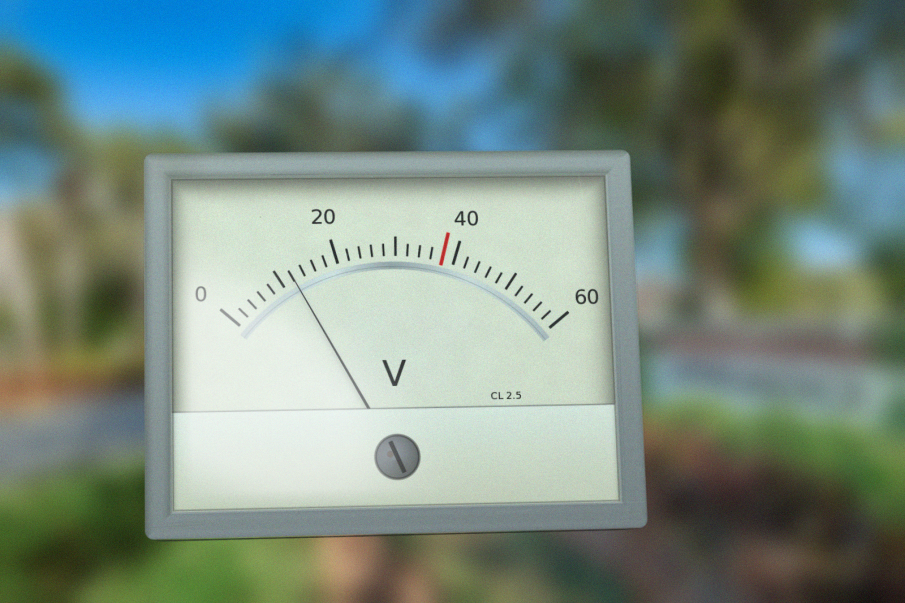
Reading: **12** V
